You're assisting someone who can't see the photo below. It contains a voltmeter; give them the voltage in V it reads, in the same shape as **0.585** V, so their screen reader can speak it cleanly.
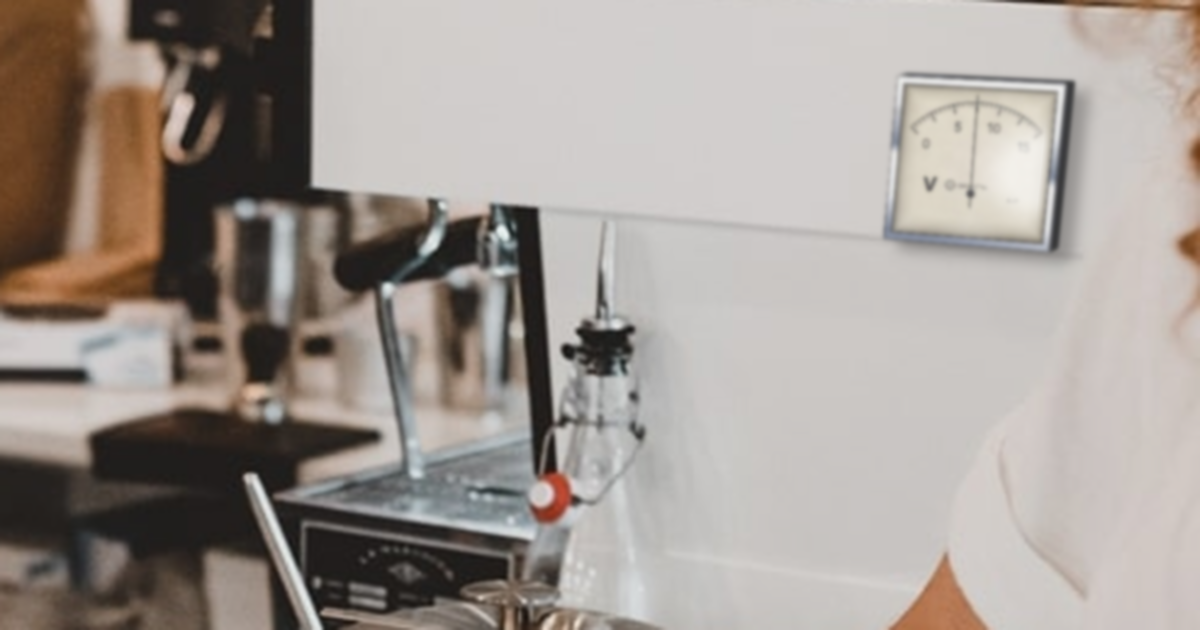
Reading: **7.5** V
